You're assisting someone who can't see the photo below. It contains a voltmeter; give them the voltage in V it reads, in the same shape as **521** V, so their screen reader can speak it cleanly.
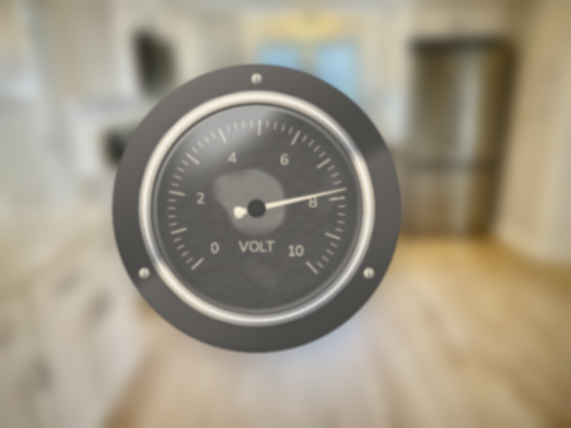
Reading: **7.8** V
